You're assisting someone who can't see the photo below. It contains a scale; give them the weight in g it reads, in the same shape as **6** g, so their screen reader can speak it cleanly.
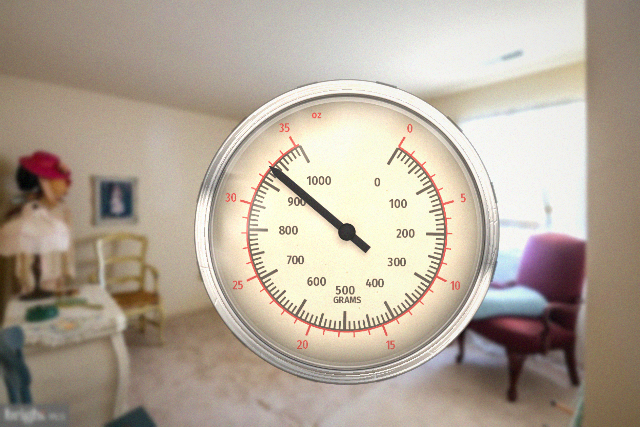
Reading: **930** g
